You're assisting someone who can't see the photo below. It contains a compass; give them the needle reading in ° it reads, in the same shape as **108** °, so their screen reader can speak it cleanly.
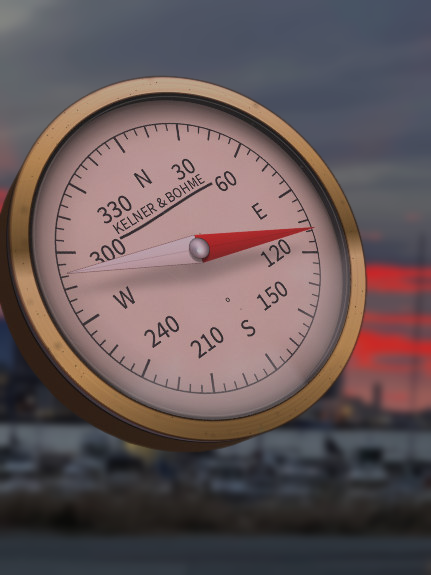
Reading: **110** °
